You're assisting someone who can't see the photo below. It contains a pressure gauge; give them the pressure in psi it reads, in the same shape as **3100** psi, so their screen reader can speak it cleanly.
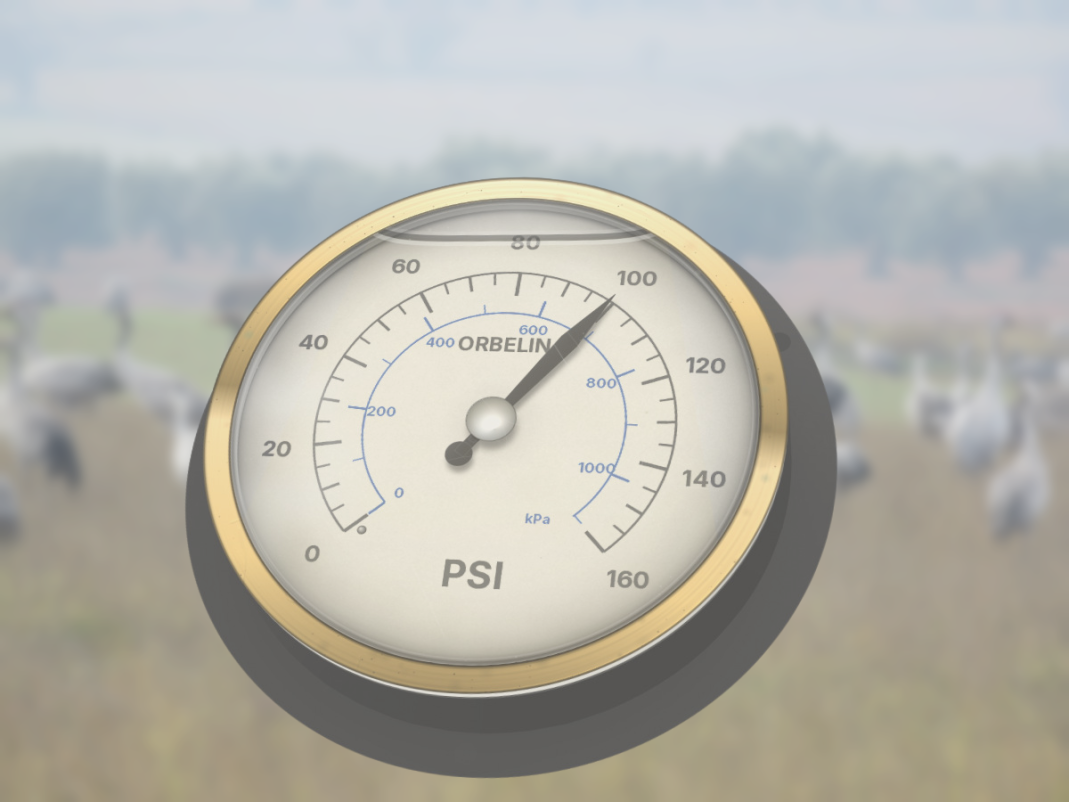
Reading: **100** psi
